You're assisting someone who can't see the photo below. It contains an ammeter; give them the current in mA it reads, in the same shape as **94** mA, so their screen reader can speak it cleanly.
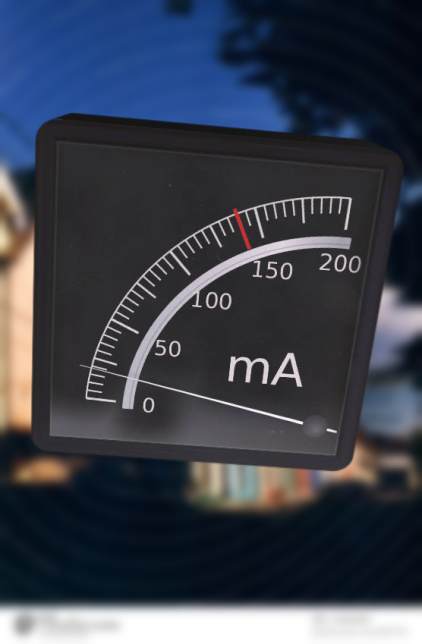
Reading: **20** mA
